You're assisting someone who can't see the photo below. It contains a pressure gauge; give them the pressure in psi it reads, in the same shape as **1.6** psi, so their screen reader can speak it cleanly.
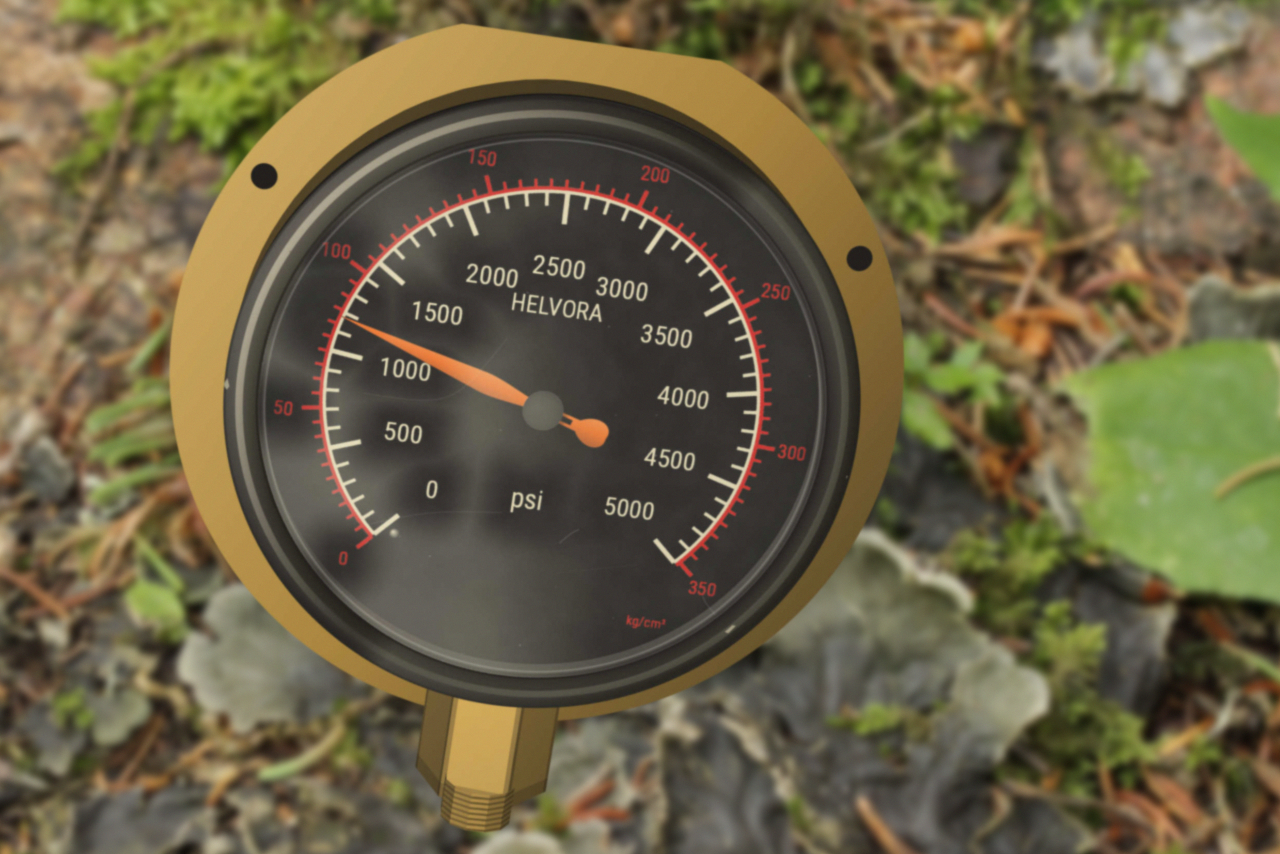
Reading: **1200** psi
